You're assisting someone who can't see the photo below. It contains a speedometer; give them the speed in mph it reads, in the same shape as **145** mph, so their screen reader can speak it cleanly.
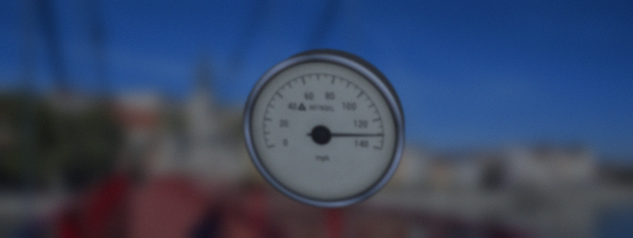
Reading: **130** mph
